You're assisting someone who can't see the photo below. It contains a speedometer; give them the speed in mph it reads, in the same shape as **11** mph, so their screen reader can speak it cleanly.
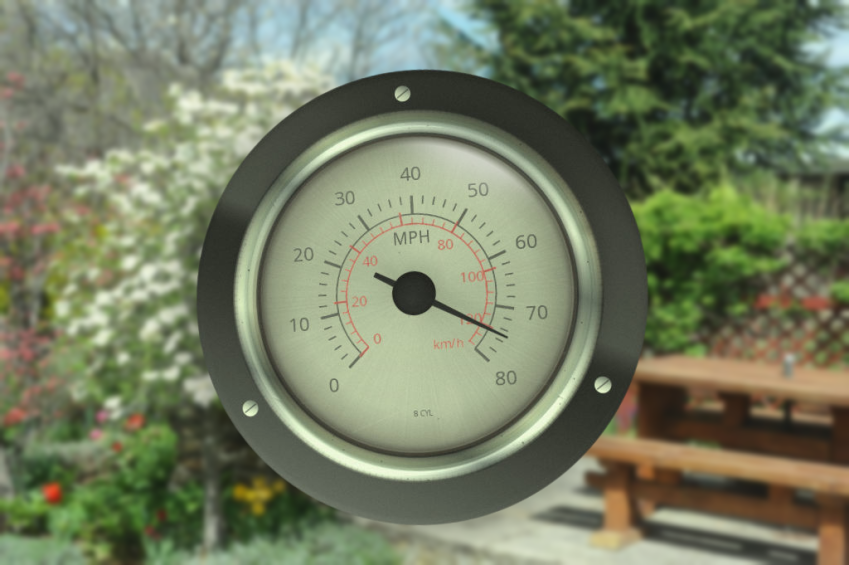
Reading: **75** mph
